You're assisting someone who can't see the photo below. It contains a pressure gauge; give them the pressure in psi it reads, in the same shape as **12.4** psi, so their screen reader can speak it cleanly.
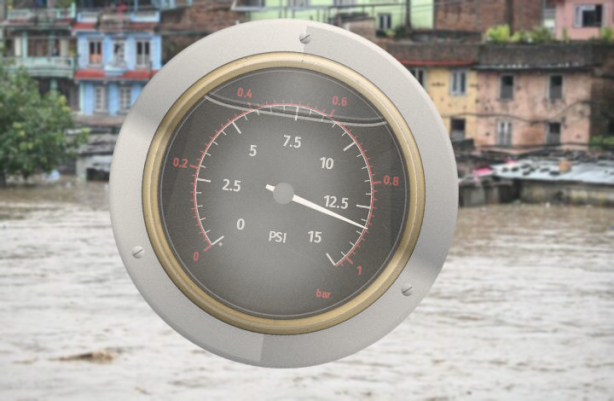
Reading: **13.25** psi
